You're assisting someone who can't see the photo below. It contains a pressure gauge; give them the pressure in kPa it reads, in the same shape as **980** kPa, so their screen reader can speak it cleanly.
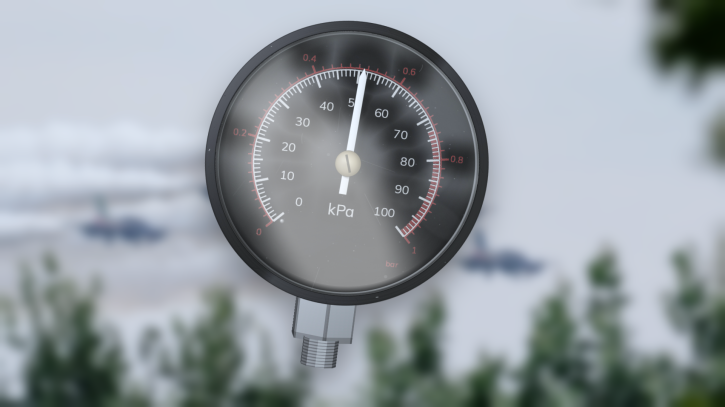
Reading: **51** kPa
